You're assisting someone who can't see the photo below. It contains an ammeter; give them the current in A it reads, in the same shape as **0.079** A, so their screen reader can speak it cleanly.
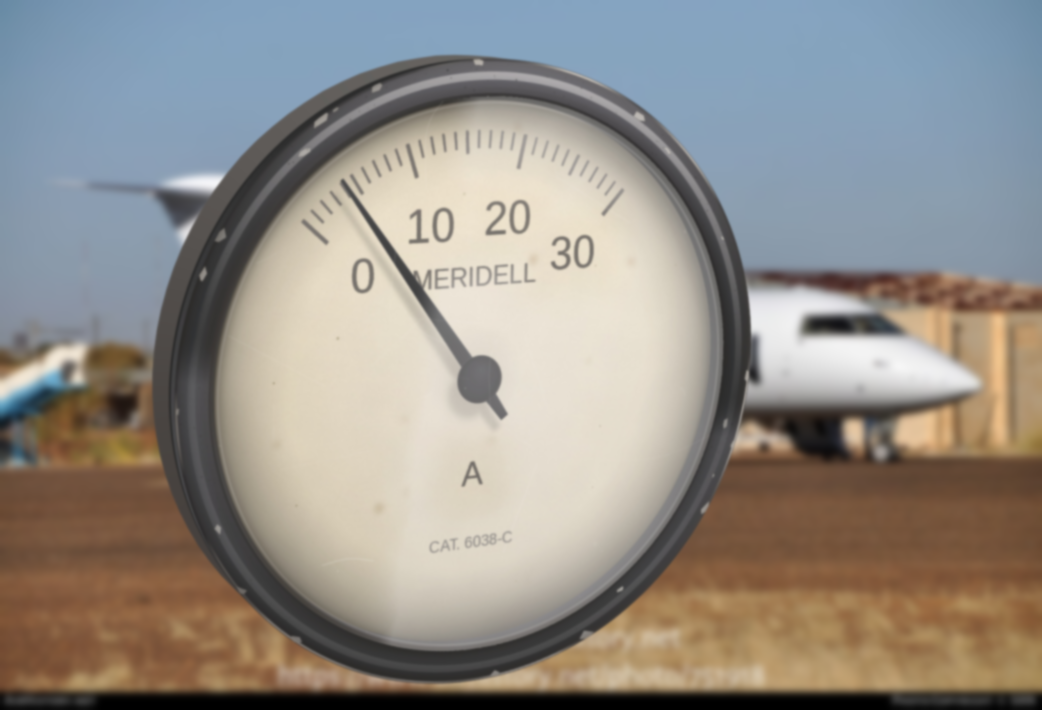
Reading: **4** A
